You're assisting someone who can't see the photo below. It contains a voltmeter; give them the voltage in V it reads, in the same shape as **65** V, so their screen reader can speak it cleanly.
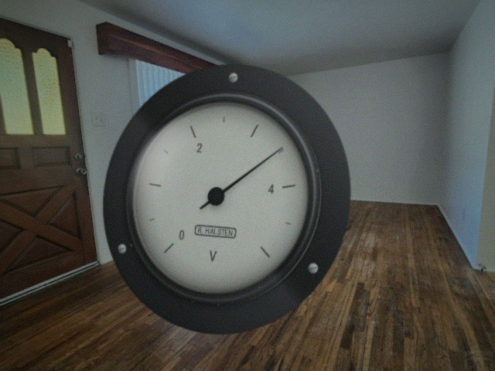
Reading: **3.5** V
